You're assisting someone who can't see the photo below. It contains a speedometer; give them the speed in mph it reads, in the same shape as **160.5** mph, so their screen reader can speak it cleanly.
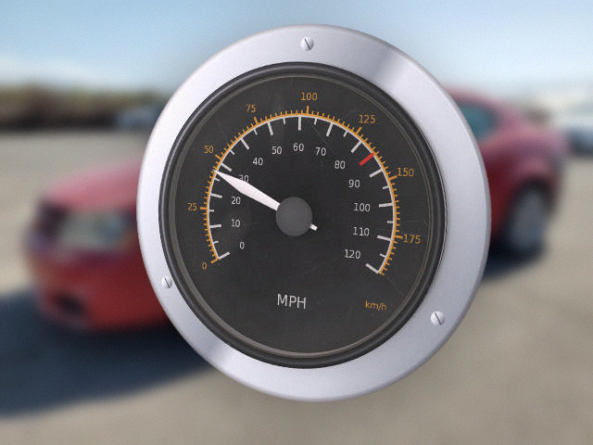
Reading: **27.5** mph
